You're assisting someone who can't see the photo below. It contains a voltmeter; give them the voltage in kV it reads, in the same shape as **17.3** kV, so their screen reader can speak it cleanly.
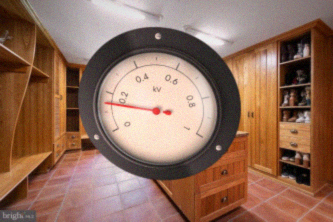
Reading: **0.15** kV
